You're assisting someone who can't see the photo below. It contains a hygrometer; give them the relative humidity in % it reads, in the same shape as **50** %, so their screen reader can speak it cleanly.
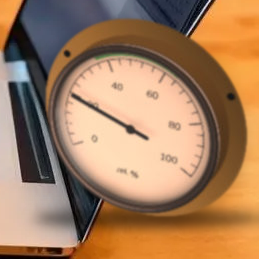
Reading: **20** %
